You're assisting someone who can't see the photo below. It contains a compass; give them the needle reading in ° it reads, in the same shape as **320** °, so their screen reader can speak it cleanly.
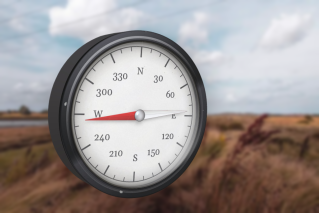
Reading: **265** °
